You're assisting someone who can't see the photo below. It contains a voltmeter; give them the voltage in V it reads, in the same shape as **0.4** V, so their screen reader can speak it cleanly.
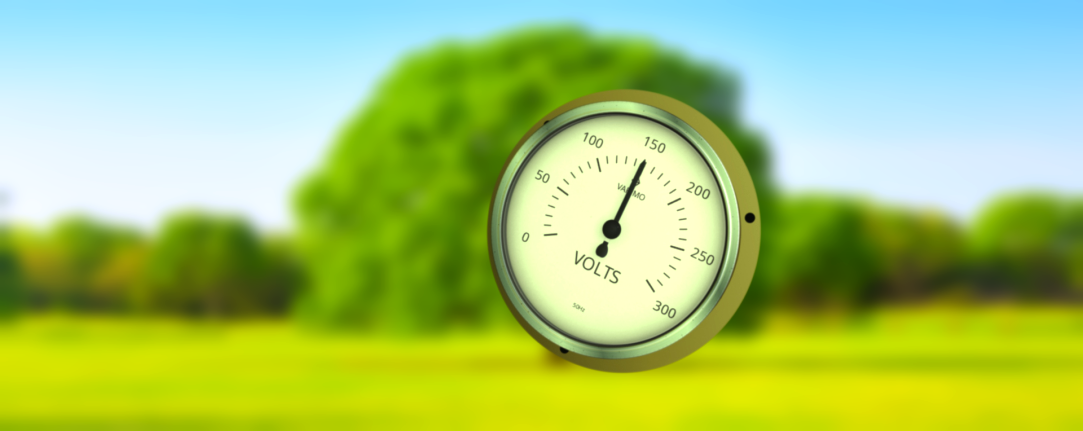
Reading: **150** V
